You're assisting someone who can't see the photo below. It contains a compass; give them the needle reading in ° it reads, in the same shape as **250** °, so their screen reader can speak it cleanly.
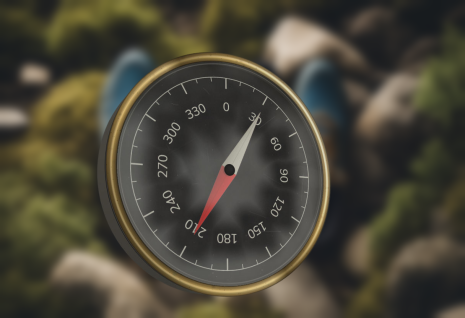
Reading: **210** °
